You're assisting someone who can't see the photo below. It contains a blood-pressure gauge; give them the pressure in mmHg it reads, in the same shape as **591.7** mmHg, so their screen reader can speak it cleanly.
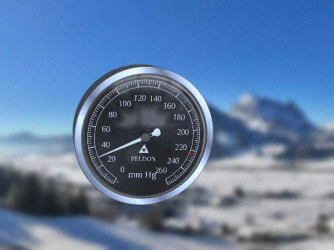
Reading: **30** mmHg
